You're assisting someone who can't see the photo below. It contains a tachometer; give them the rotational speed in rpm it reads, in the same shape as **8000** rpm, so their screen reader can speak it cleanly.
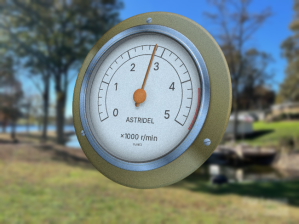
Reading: **2800** rpm
